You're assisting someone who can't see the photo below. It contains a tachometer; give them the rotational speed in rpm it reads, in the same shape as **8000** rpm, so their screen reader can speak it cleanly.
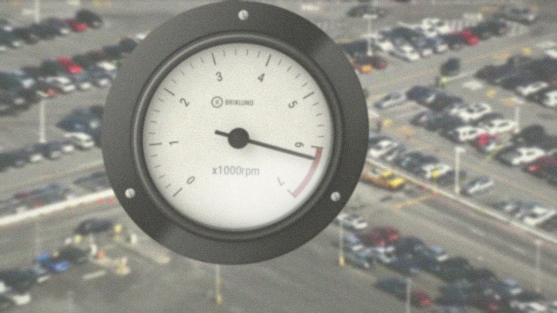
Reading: **6200** rpm
